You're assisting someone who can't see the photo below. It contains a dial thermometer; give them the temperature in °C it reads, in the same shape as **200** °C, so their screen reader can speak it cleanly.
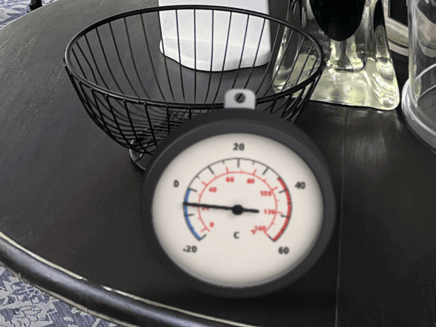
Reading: **-5** °C
